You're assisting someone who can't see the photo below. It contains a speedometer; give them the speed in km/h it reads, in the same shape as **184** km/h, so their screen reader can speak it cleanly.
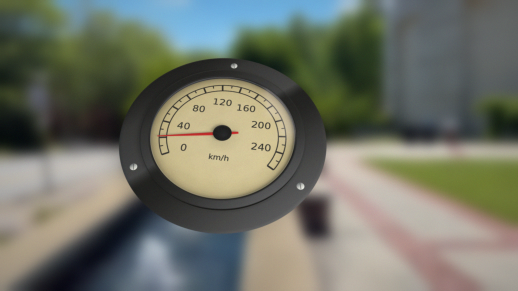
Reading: **20** km/h
